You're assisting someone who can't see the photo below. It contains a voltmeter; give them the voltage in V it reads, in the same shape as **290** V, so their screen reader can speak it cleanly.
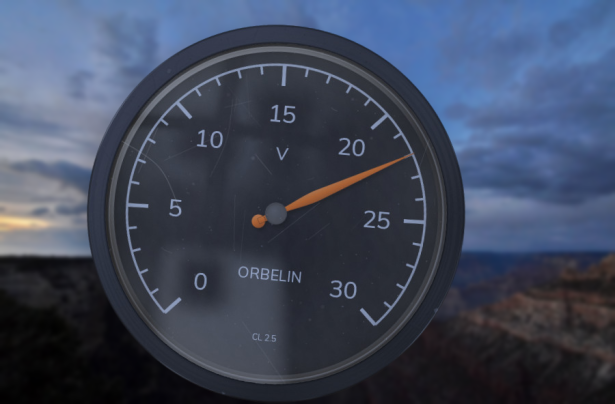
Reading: **22** V
